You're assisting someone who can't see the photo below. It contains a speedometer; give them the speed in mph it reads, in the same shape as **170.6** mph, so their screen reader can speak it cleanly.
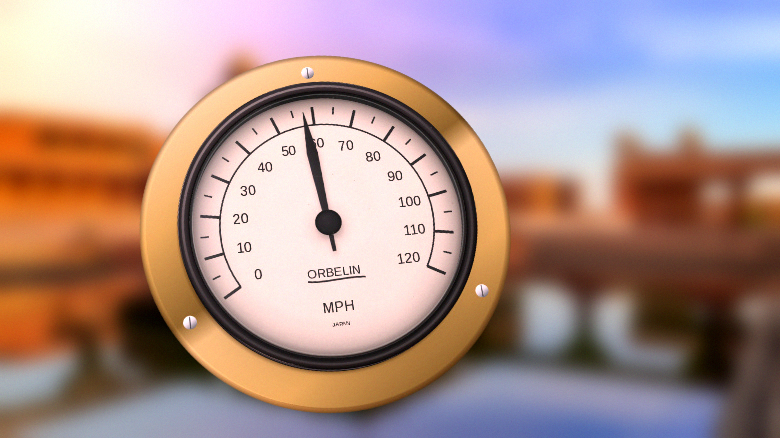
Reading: **57.5** mph
